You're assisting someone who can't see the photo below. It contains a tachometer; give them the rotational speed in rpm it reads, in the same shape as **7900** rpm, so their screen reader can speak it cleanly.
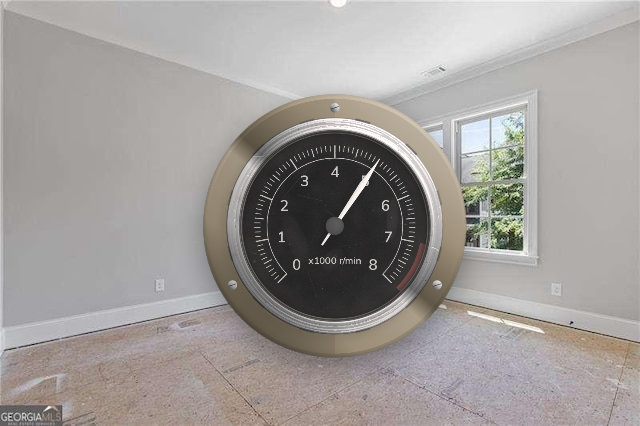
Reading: **5000** rpm
